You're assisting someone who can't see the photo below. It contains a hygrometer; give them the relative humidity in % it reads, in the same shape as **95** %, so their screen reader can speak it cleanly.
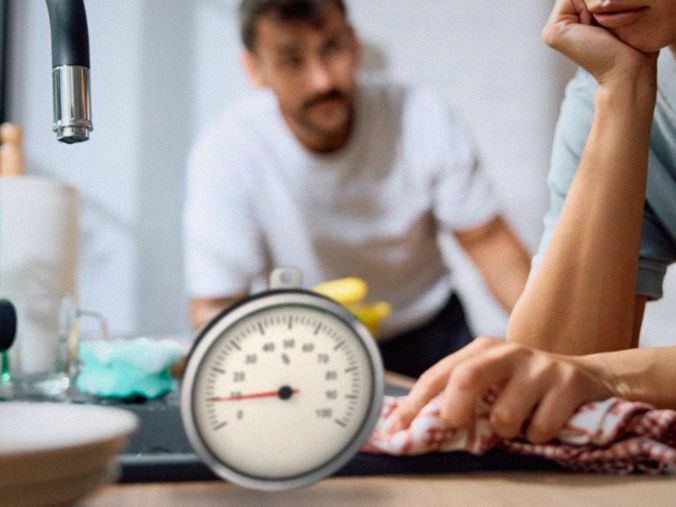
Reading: **10** %
